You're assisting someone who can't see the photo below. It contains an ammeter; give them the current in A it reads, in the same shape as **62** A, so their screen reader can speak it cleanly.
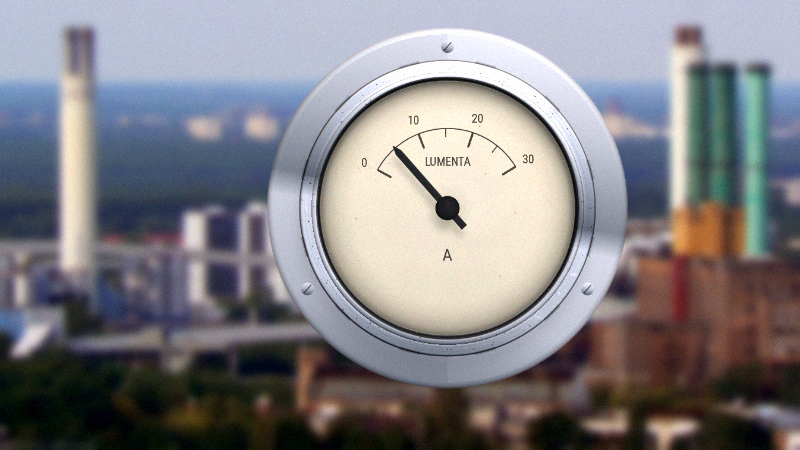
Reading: **5** A
